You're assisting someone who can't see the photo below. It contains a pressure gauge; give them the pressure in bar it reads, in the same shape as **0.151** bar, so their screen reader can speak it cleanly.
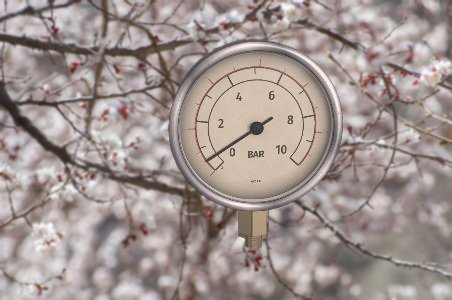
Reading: **0.5** bar
